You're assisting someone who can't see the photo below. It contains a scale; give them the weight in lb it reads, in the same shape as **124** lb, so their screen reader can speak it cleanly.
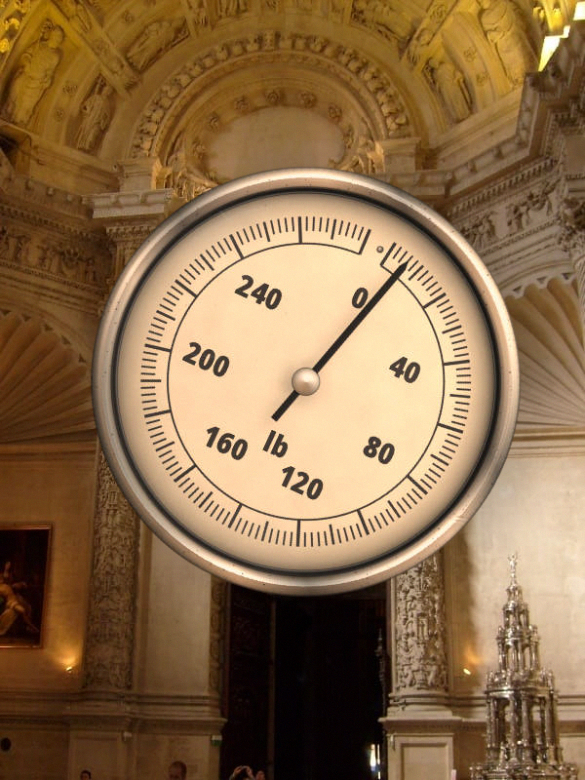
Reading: **6** lb
